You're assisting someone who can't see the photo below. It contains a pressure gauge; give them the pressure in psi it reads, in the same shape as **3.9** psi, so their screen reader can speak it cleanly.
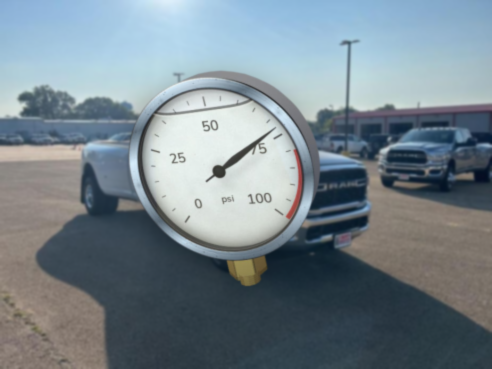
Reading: **72.5** psi
